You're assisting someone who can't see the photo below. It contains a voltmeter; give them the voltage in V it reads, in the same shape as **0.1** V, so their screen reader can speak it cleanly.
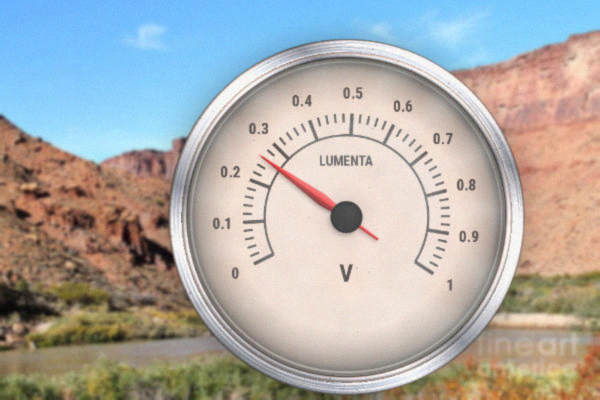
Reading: **0.26** V
